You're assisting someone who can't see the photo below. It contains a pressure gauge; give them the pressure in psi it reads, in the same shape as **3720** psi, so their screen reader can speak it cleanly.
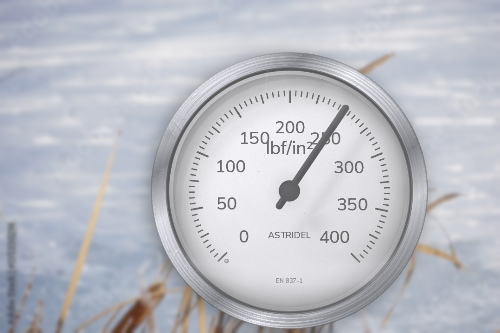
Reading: **250** psi
